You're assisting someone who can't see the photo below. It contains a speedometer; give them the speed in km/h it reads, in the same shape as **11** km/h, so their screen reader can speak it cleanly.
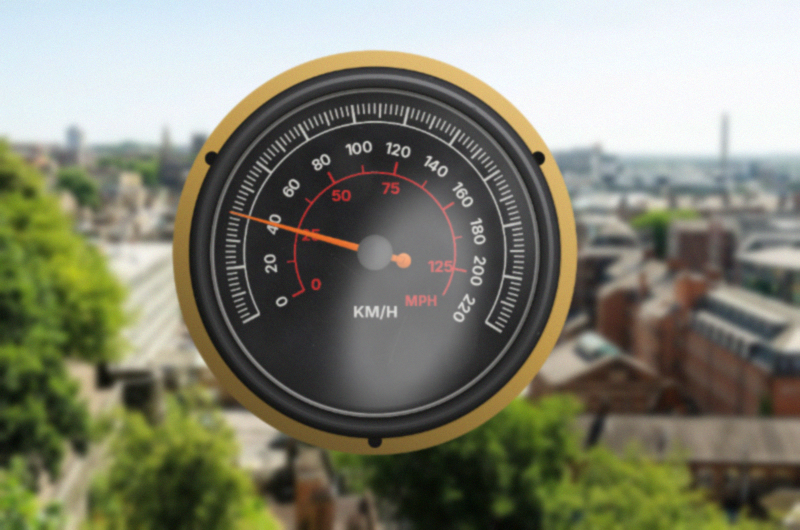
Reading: **40** km/h
